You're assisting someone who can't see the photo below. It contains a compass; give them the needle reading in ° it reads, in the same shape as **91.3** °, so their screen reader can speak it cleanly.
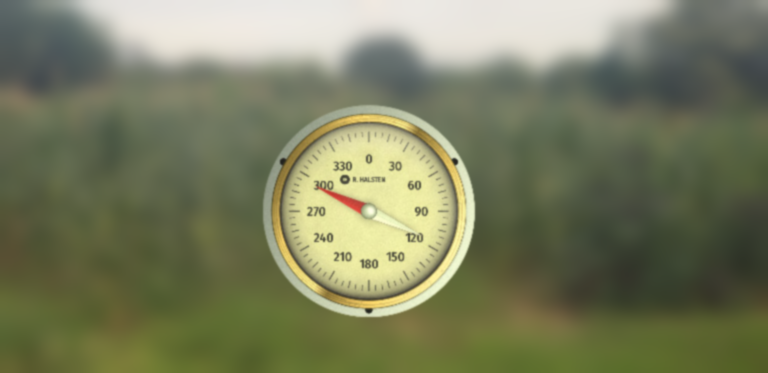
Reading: **295** °
